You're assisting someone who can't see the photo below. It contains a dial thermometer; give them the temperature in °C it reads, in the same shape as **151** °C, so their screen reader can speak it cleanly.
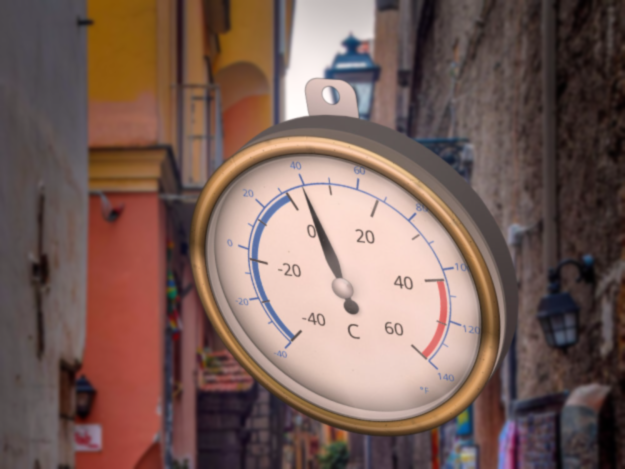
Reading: **5** °C
